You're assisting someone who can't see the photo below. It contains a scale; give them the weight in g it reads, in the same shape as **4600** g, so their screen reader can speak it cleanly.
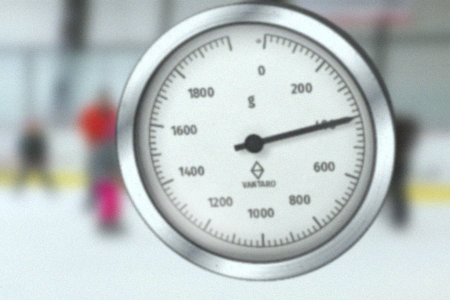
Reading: **400** g
